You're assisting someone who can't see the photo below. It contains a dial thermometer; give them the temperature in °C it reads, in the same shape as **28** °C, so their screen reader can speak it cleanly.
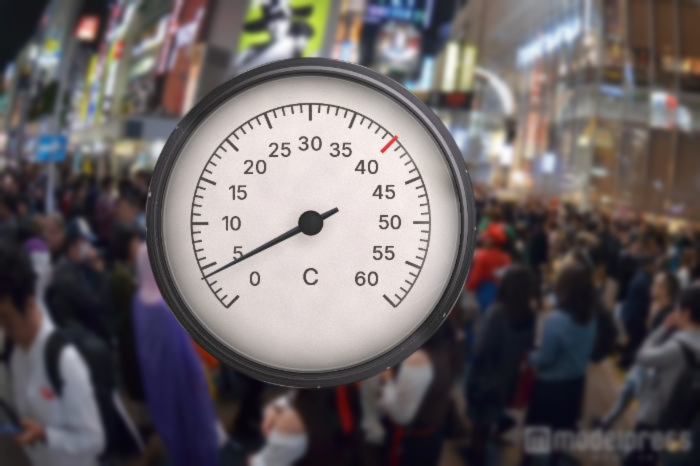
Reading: **4** °C
